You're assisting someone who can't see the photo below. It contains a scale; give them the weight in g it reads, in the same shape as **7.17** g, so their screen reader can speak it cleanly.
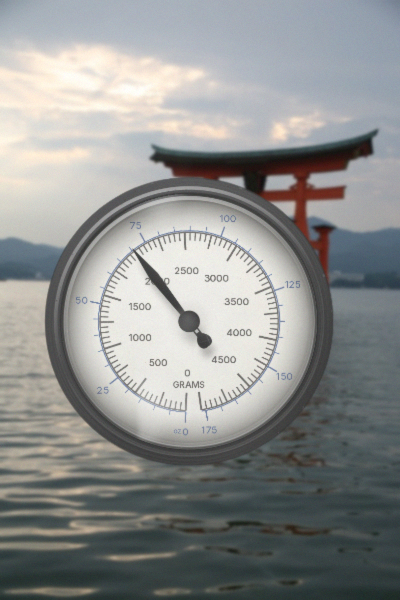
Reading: **2000** g
